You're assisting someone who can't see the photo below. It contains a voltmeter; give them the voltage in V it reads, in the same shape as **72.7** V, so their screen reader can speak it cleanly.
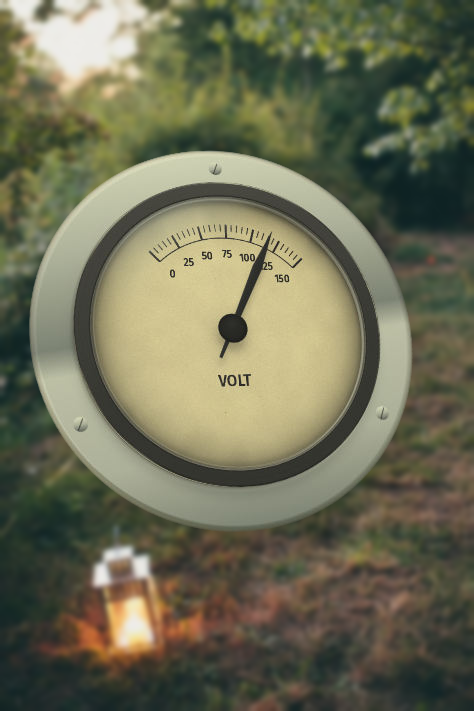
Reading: **115** V
